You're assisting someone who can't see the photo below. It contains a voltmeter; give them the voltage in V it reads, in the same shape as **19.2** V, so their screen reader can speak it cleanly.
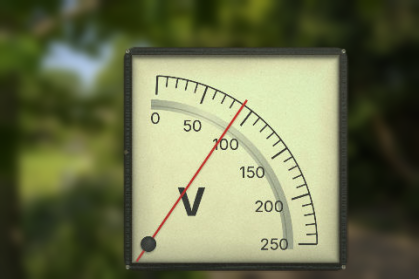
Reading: **90** V
